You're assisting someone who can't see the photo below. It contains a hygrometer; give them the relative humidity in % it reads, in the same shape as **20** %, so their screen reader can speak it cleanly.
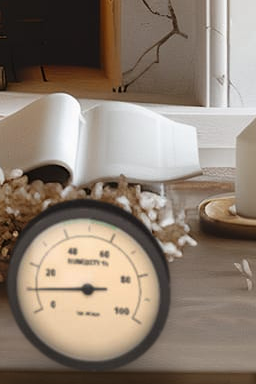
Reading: **10** %
